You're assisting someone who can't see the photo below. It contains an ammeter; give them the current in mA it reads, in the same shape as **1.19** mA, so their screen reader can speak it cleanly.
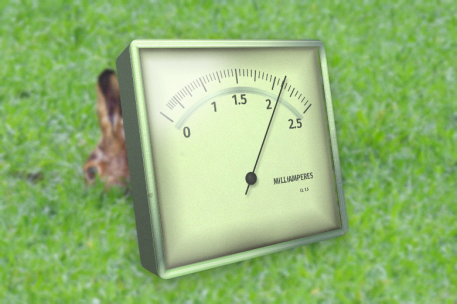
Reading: **2.1** mA
